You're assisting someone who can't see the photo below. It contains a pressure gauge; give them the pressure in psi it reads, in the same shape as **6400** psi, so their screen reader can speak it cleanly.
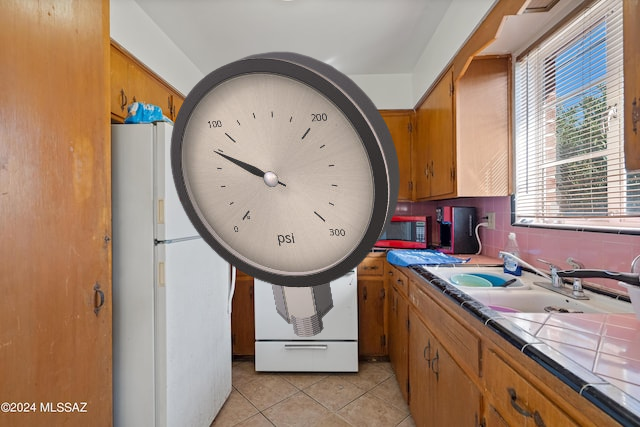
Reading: **80** psi
